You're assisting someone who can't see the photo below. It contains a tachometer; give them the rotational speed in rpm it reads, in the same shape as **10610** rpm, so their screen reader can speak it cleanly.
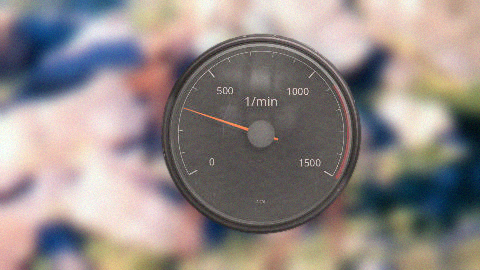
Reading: **300** rpm
